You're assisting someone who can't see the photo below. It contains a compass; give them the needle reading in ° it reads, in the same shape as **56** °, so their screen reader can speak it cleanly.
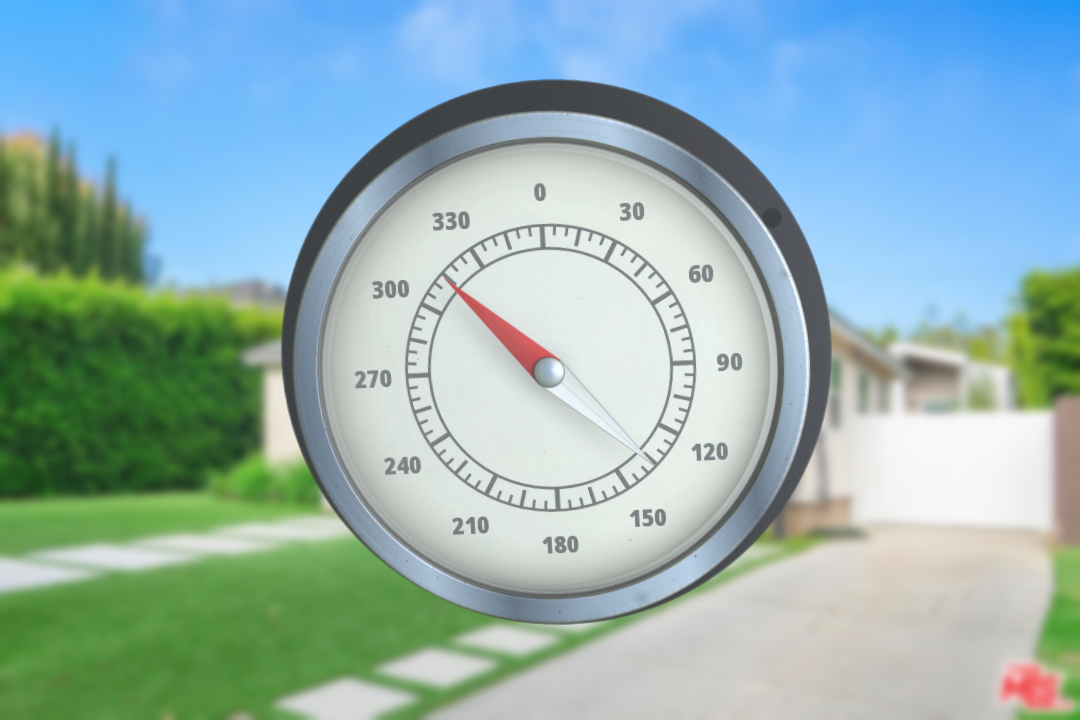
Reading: **315** °
